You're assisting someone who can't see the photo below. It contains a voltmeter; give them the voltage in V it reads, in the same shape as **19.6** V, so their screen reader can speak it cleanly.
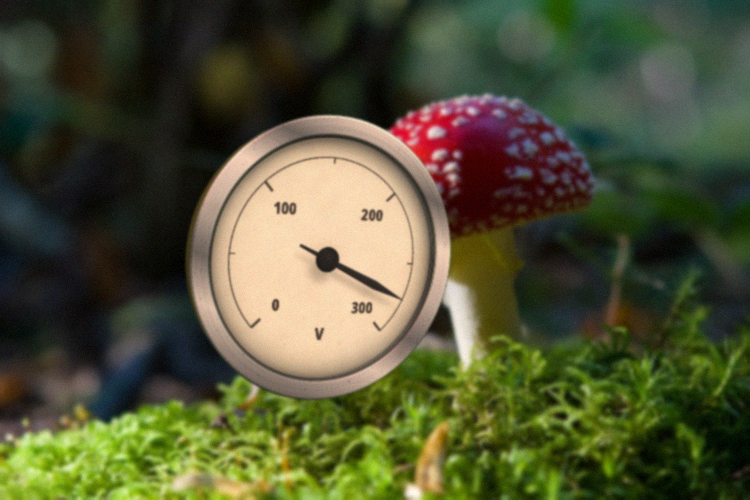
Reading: **275** V
